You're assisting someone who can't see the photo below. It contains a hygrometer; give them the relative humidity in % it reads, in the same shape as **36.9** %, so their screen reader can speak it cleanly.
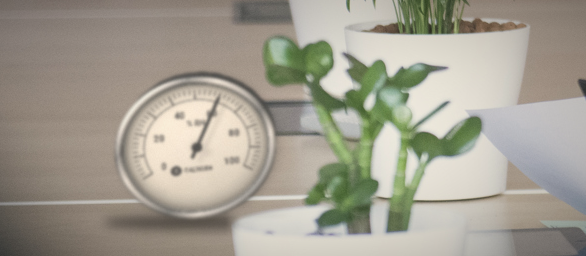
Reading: **60** %
